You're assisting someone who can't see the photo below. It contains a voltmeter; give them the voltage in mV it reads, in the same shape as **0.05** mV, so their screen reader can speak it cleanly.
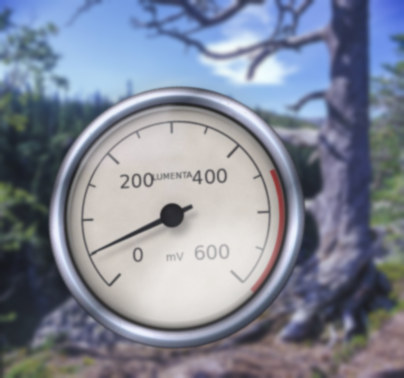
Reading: **50** mV
